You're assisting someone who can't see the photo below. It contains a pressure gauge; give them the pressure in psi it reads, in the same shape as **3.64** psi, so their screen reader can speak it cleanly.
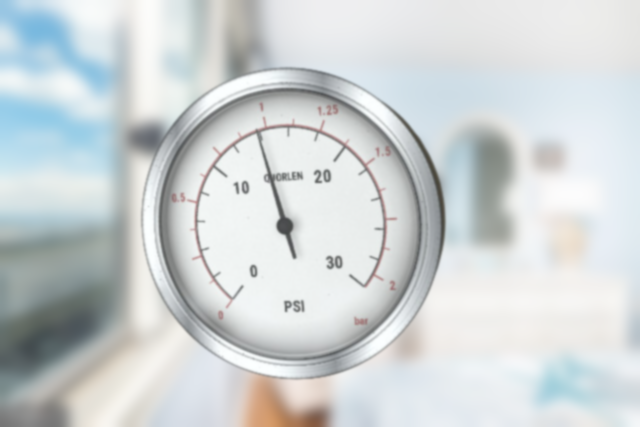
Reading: **14** psi
